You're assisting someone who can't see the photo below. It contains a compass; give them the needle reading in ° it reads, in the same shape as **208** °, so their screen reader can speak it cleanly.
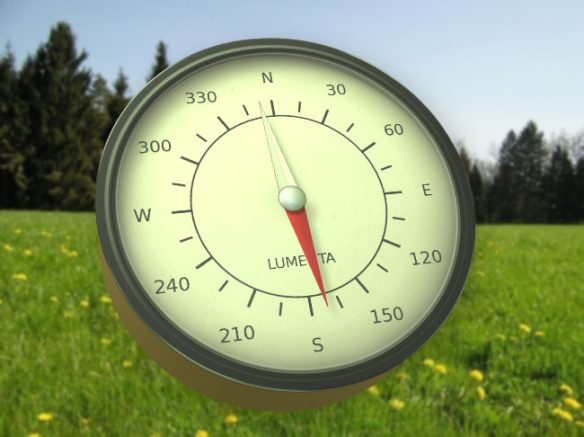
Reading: **172.5** °
